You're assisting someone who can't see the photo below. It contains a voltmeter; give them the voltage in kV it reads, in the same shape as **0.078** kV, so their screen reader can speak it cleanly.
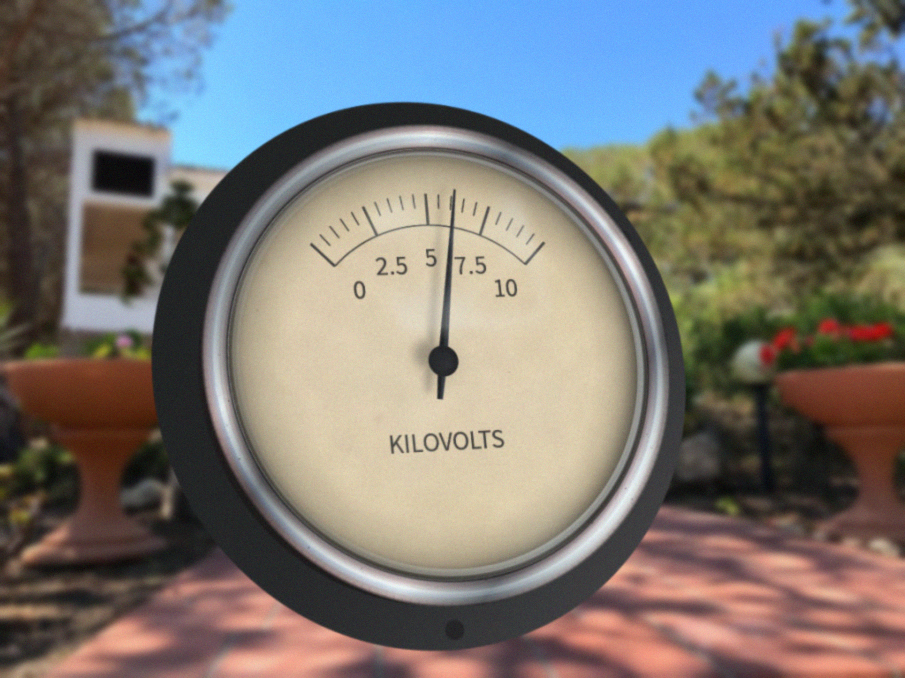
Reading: **6** kV
